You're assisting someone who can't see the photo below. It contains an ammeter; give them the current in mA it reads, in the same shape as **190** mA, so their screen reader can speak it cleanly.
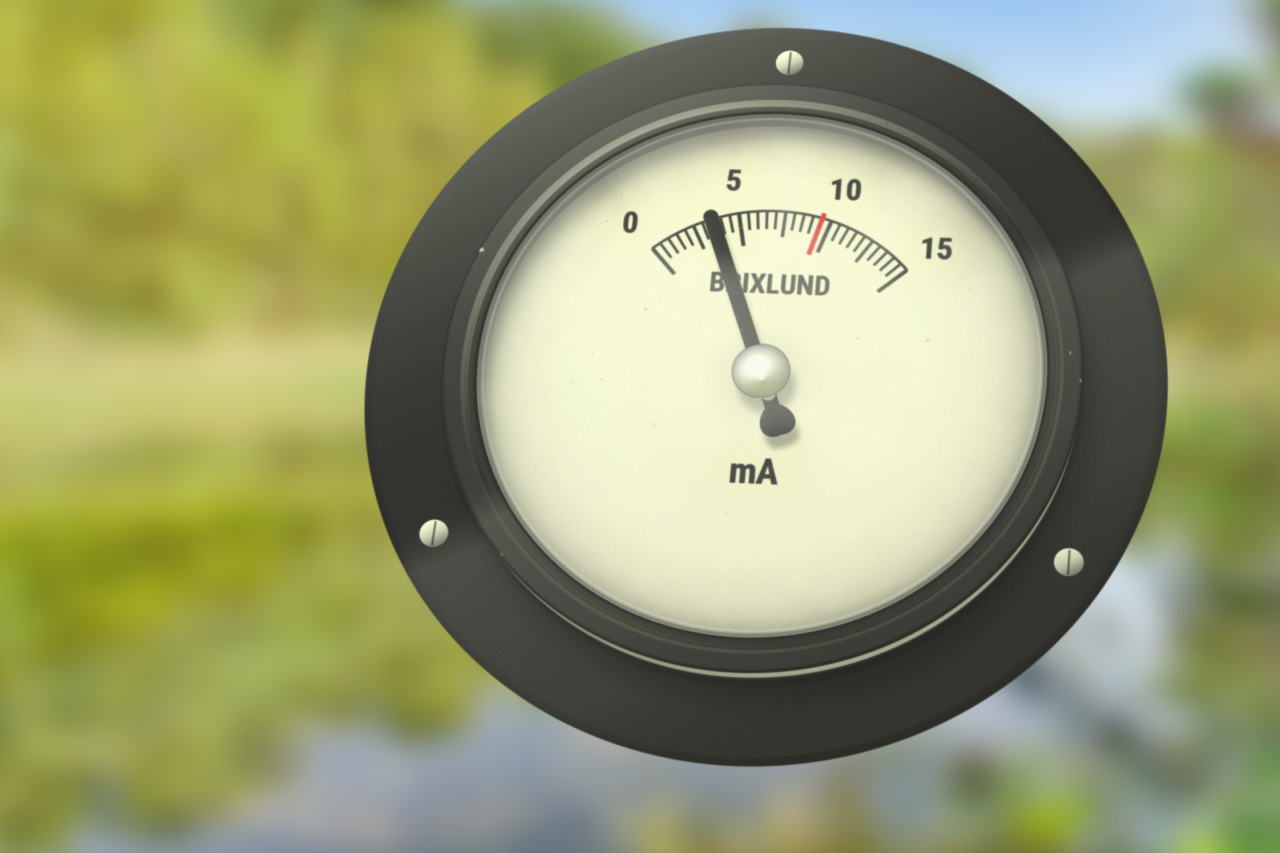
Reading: **3.5** mA
